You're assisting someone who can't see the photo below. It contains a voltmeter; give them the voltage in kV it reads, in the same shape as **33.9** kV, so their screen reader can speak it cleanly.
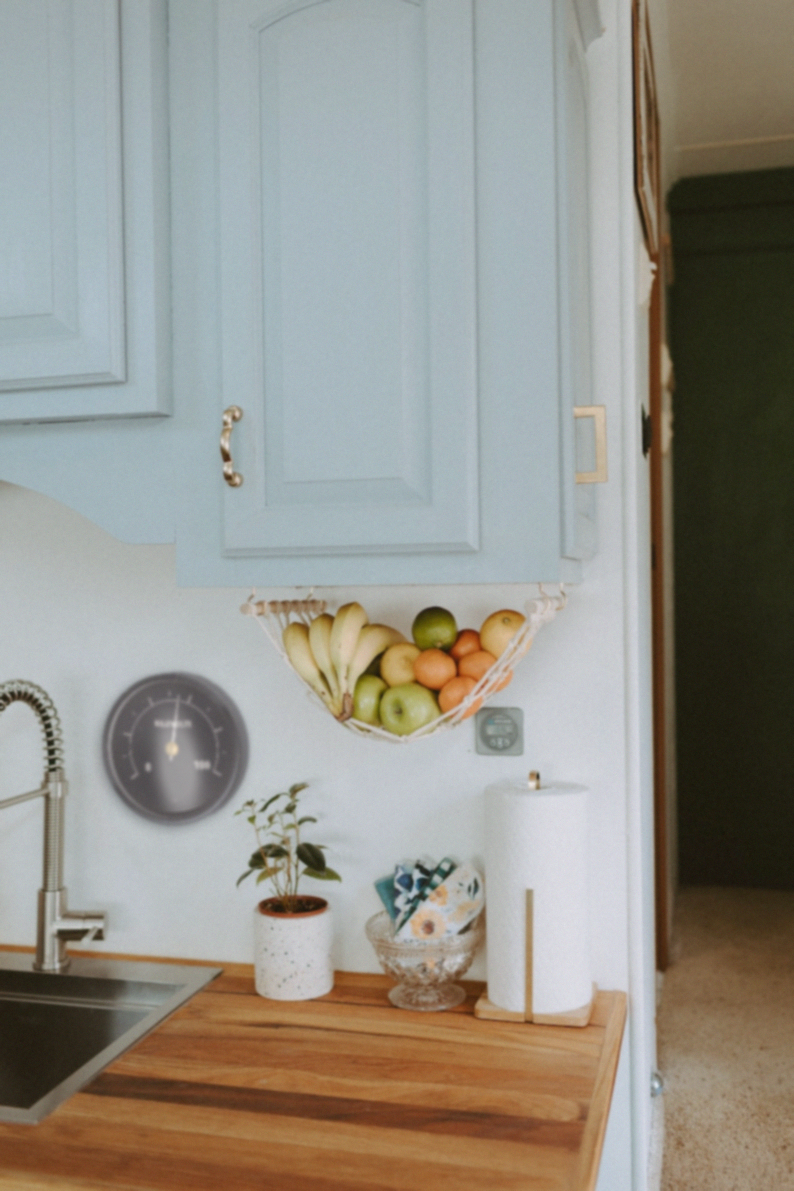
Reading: **55** kV
